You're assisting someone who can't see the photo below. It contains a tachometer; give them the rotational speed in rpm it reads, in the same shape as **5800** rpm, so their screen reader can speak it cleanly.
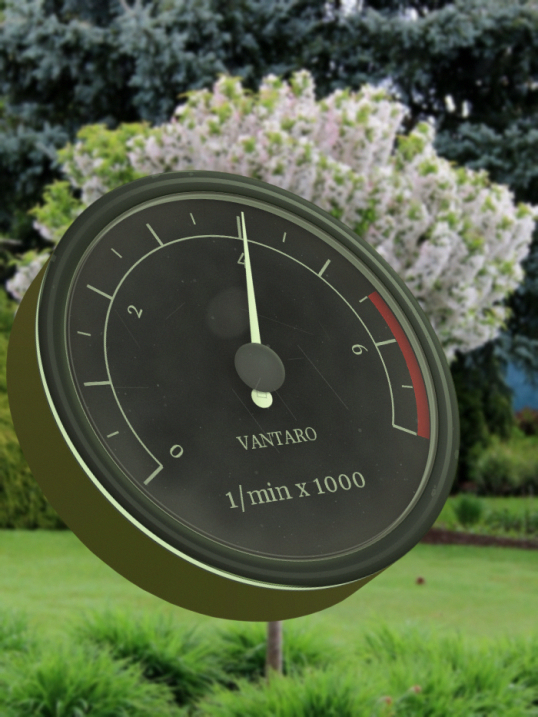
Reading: **4000** rpm
